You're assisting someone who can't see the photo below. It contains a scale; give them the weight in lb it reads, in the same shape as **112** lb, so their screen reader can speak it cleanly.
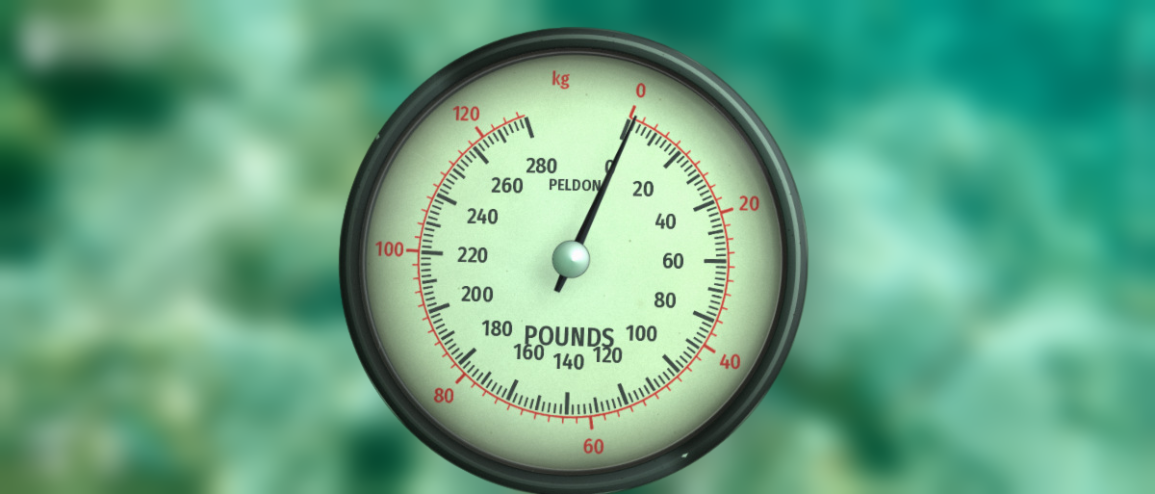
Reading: **2** lb
